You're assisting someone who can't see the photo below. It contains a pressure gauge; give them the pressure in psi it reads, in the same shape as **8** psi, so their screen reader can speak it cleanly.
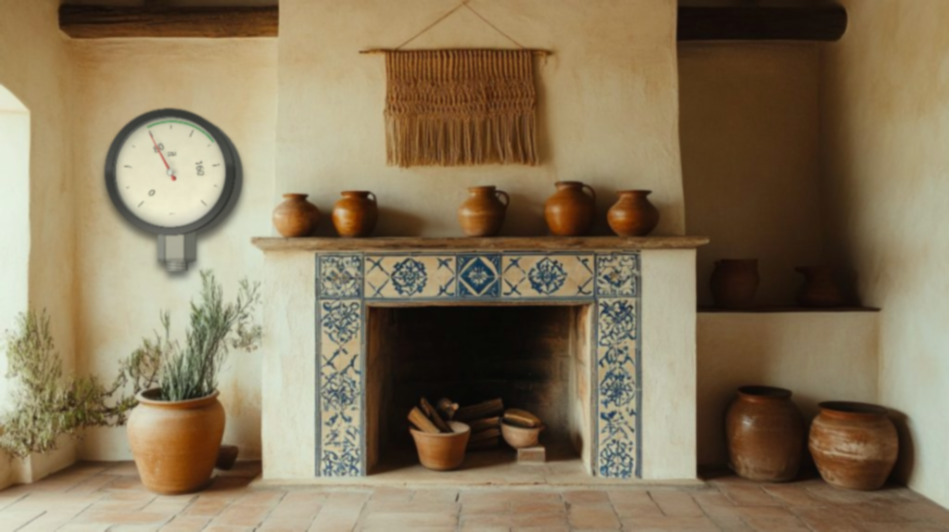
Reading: **80** psi
